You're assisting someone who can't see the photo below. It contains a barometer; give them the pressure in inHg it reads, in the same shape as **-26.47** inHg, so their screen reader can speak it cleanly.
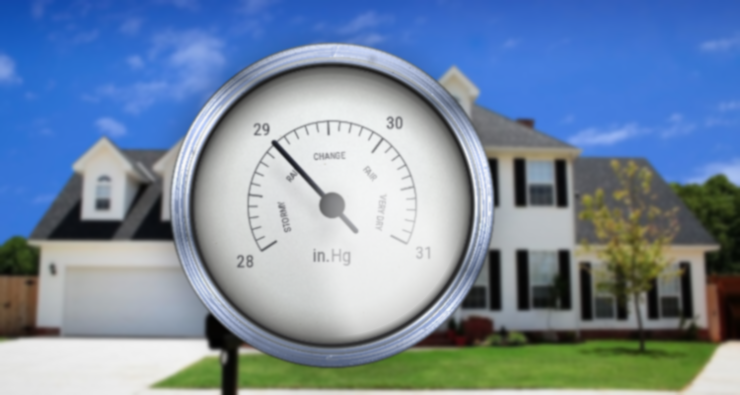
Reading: **29** inHg
